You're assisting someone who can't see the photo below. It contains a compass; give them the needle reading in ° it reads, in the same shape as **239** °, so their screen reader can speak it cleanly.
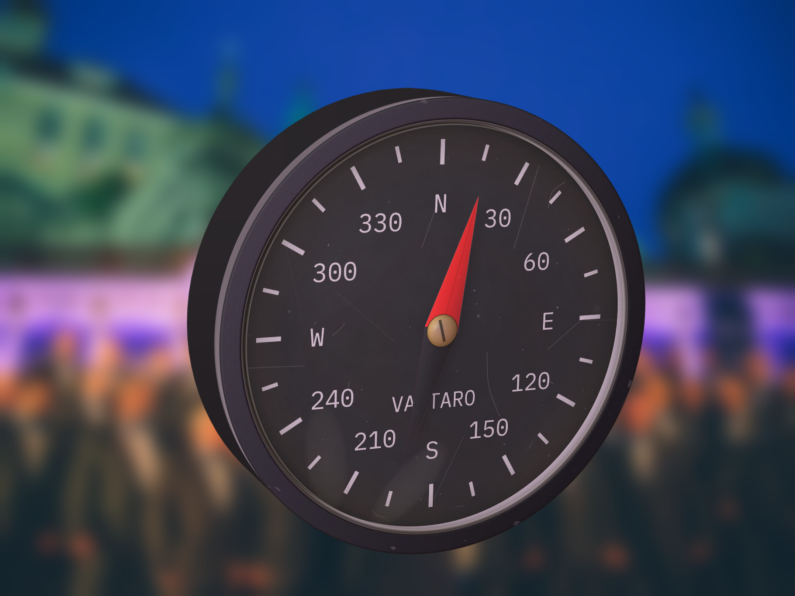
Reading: **15** °
